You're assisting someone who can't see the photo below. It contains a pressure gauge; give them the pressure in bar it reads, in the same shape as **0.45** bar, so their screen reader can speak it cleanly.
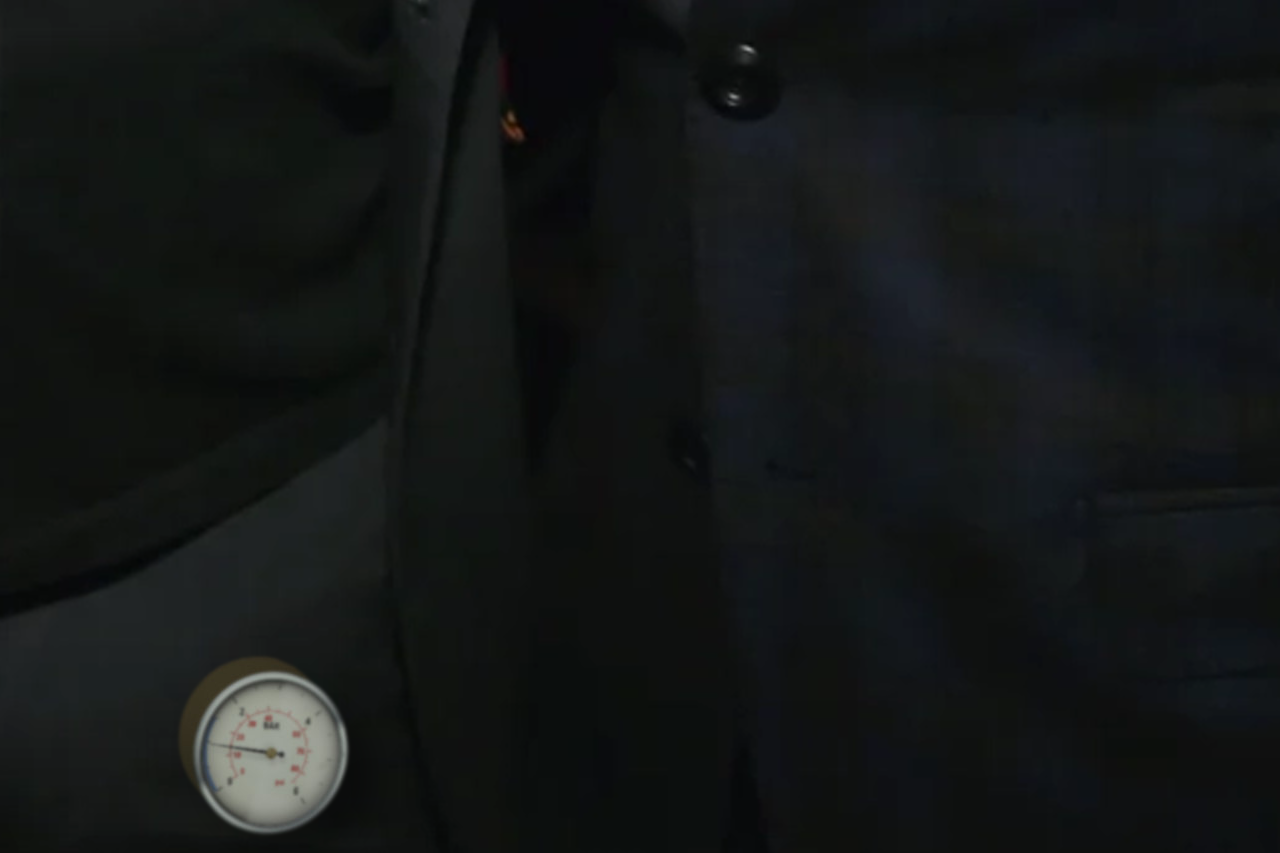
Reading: **1** bar
